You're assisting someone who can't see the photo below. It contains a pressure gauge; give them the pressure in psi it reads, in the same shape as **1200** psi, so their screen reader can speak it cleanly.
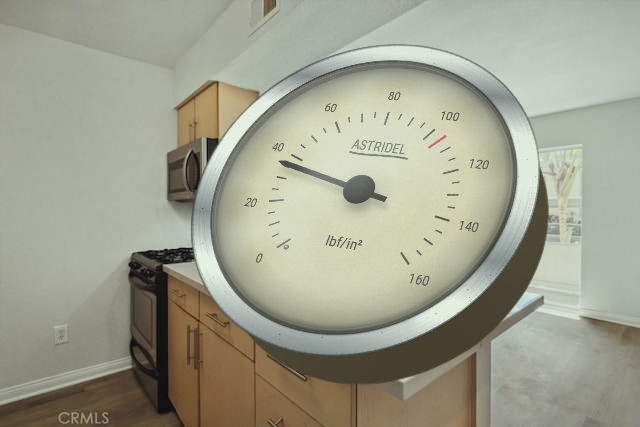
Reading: **35** psi
